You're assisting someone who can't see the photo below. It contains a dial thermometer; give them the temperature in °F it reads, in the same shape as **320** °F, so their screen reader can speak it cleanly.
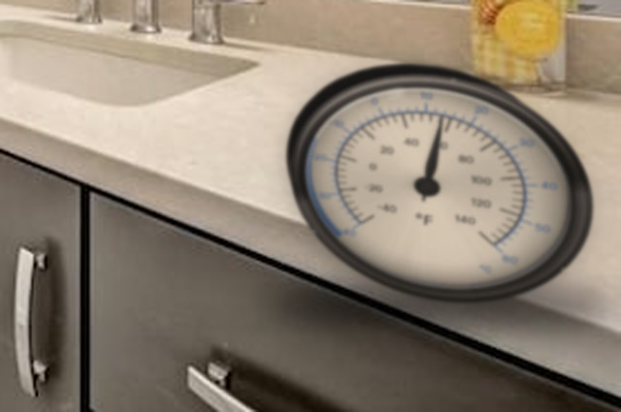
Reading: **56** °F
